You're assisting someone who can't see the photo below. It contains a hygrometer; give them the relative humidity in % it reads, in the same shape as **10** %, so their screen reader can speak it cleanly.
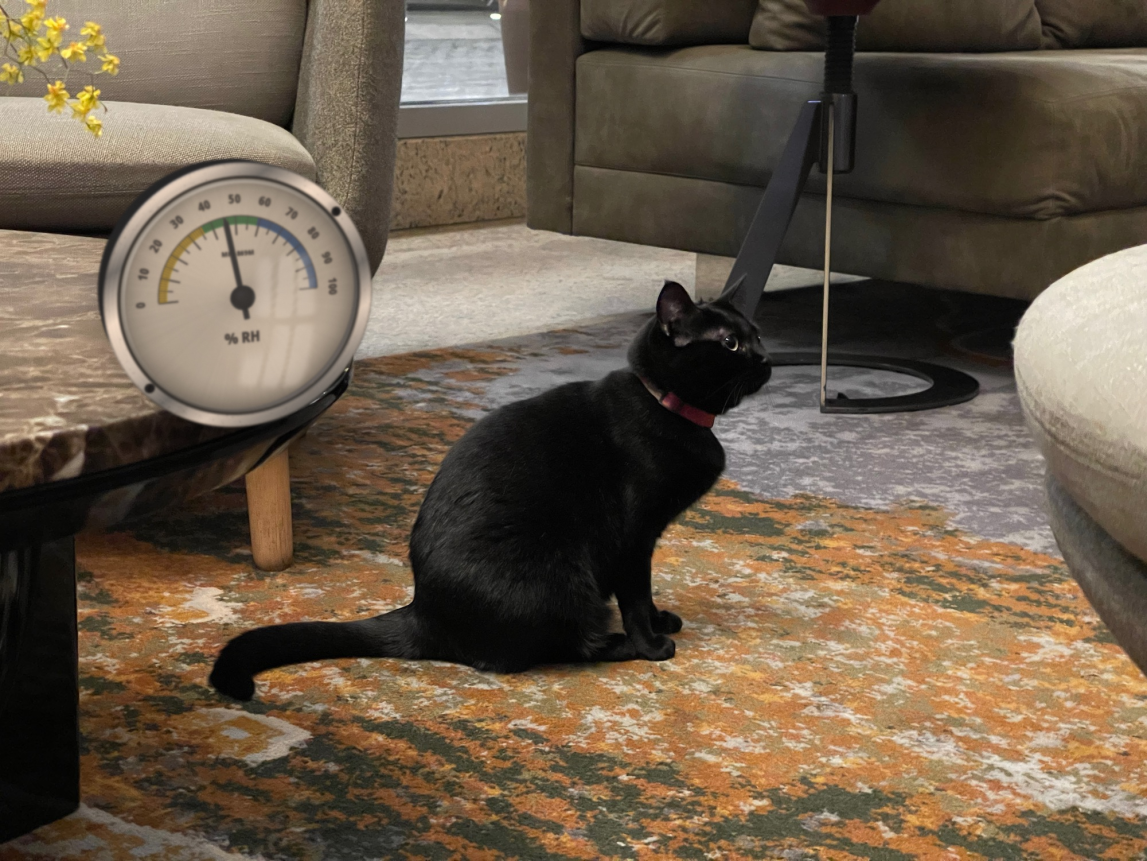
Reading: **45** %
